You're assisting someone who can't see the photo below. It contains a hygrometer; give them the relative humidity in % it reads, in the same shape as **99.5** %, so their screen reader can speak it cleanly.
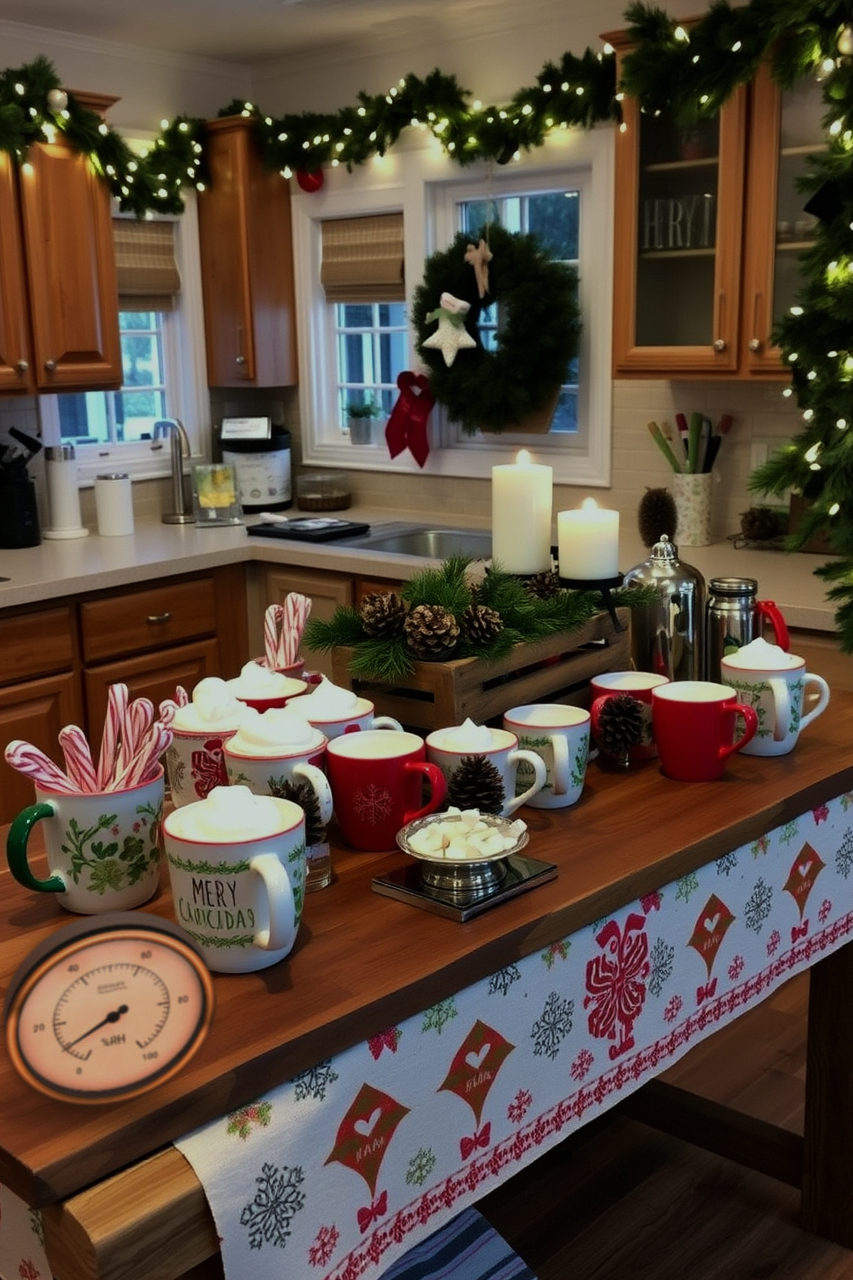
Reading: **10** %
